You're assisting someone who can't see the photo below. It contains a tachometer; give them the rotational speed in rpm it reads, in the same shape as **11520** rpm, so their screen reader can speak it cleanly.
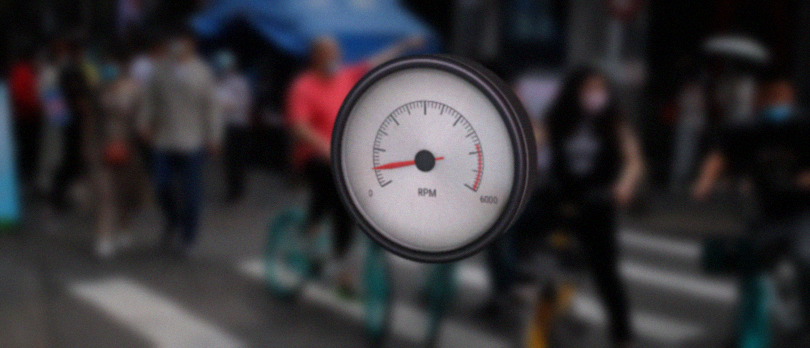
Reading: **500** rpm
